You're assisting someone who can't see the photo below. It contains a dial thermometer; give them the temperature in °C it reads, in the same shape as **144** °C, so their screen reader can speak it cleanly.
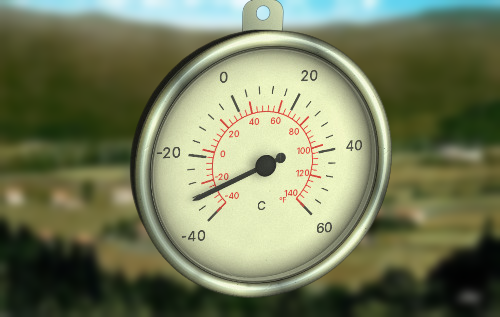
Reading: **-32** °C
